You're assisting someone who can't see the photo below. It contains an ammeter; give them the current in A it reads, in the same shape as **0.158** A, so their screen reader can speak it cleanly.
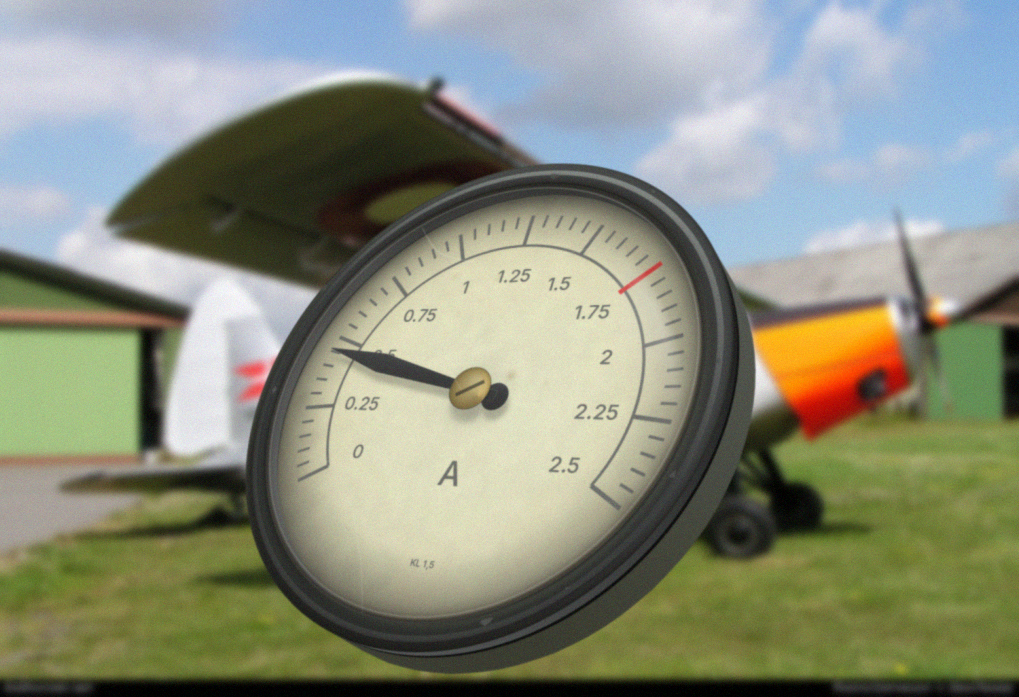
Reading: **0.45** A
